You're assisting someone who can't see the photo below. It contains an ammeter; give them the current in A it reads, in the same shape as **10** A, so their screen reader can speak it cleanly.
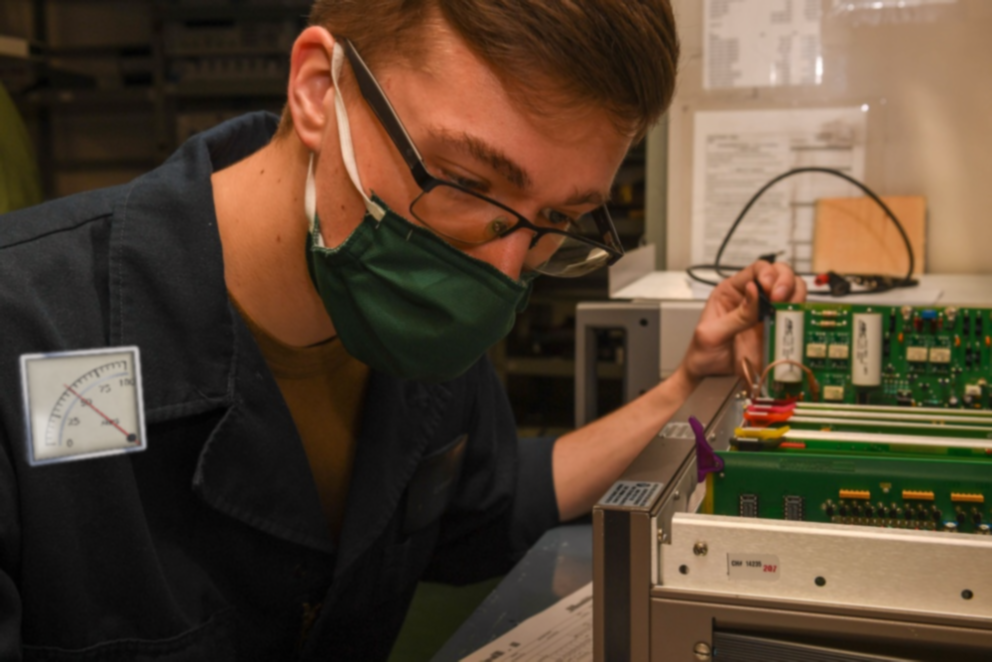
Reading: **50** A
